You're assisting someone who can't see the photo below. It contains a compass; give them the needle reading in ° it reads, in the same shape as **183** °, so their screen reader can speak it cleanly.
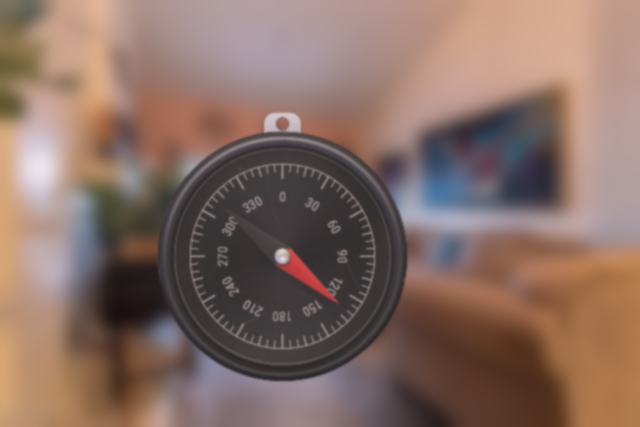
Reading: **130** °
